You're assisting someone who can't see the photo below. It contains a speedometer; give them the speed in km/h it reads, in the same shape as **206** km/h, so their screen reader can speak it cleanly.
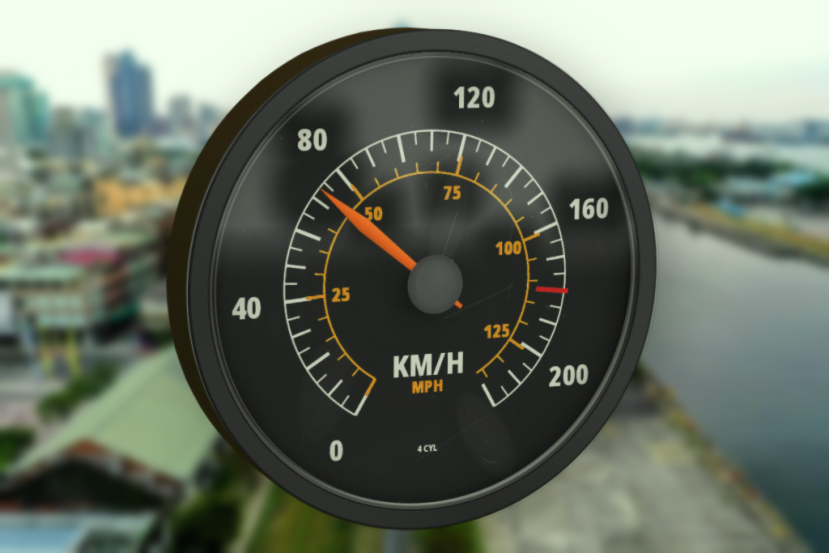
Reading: **72.5** km/h
